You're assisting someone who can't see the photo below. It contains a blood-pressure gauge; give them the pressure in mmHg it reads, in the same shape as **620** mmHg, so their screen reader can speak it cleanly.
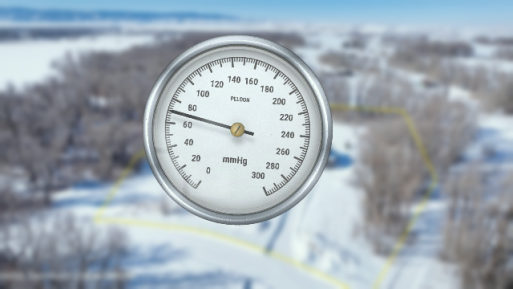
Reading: **70** mmHg
